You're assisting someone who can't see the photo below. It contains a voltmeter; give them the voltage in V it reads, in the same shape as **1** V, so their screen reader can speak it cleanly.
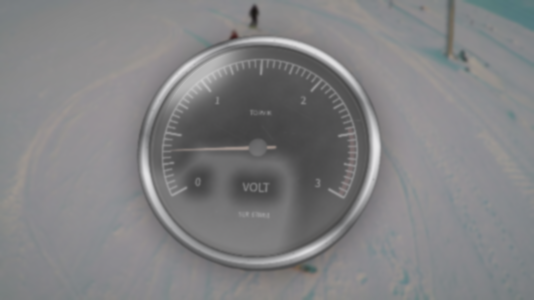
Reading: **0.35** V
